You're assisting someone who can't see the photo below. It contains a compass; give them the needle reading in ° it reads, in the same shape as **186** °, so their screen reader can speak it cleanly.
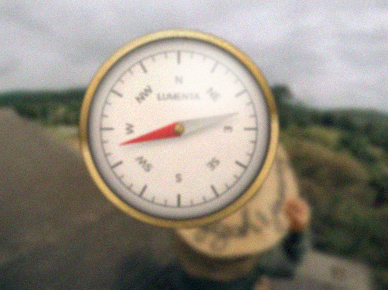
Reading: **255** °
